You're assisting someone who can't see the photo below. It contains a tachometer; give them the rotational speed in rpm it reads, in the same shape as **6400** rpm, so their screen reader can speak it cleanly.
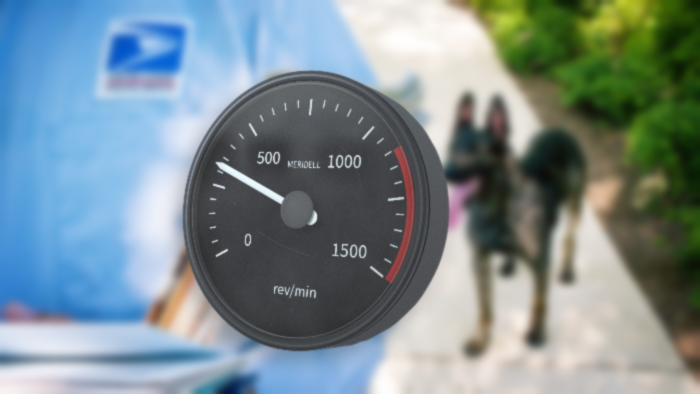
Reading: **325** rpm
